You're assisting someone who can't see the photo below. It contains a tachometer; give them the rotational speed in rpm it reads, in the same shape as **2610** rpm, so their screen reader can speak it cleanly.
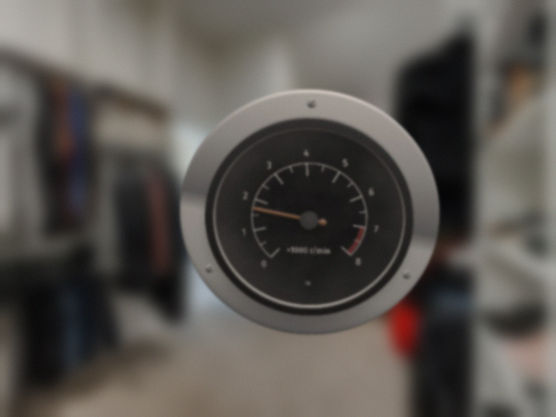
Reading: **1750** rpm
